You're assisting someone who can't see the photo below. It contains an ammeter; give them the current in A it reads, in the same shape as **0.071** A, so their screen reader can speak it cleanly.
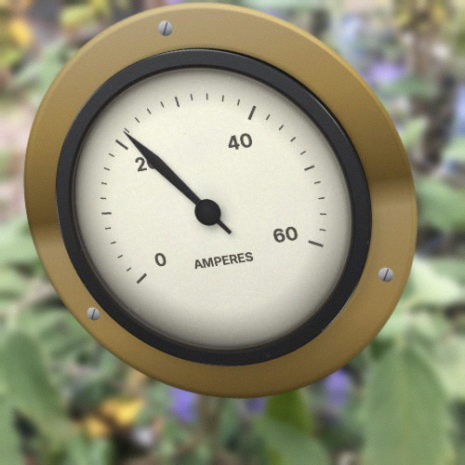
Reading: **22** A
